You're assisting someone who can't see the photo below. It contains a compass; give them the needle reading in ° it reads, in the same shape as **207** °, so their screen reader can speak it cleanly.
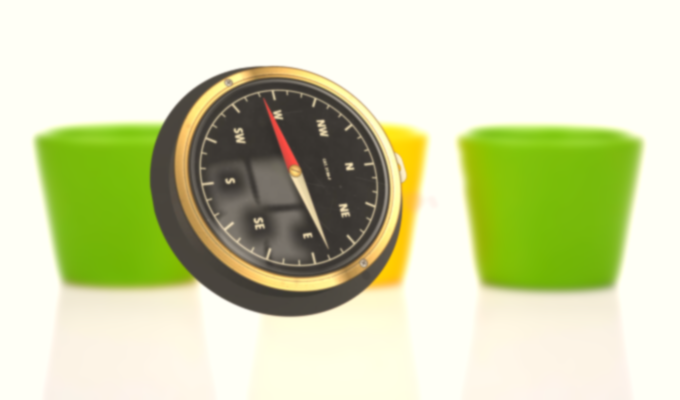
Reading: **260** °
